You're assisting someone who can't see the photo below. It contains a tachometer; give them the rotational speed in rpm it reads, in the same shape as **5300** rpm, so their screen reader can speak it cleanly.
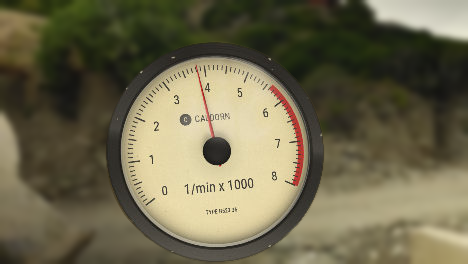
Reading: **3800** rpm
